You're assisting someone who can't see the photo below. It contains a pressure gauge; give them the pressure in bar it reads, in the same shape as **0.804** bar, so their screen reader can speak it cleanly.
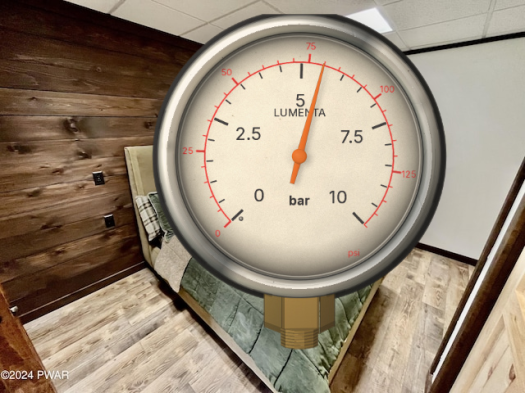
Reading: **5.5** bar
